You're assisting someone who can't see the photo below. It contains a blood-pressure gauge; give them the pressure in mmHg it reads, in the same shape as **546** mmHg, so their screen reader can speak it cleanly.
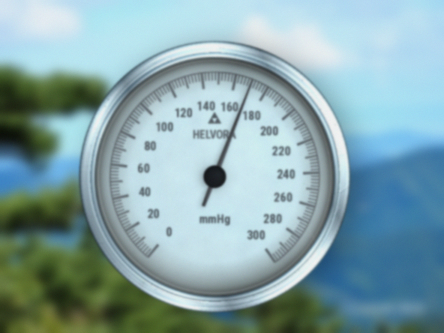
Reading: **170** mmHg
